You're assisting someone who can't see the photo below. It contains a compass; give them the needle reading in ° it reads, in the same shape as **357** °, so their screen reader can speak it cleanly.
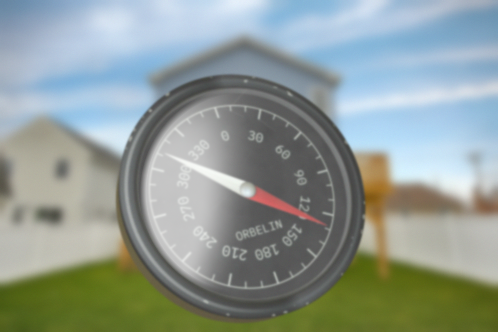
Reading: **130** °
